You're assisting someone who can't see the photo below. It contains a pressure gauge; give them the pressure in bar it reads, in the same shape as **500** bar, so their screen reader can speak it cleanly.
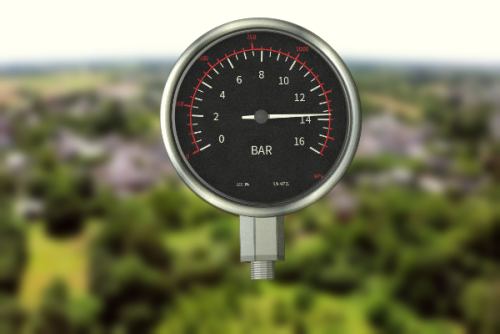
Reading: **13.75** bar
